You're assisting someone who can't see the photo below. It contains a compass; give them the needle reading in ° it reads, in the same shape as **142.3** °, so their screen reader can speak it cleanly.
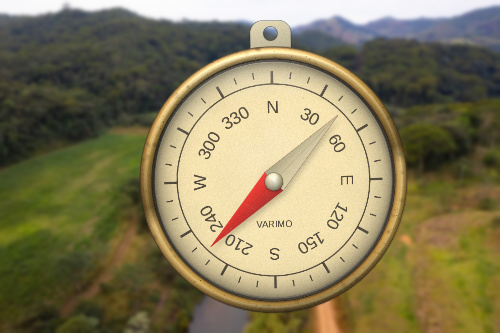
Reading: **225** °
